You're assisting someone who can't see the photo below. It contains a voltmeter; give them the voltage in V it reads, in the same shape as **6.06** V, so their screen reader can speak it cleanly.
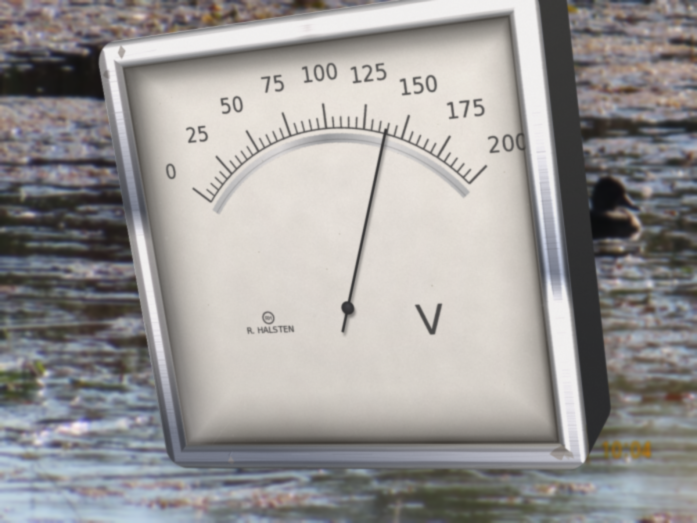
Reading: **140** V
